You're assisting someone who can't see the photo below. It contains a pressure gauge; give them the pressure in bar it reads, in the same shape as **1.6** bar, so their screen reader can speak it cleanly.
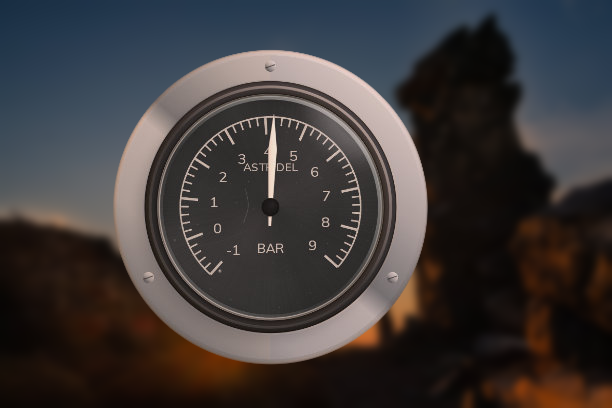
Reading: **4.2** bar
